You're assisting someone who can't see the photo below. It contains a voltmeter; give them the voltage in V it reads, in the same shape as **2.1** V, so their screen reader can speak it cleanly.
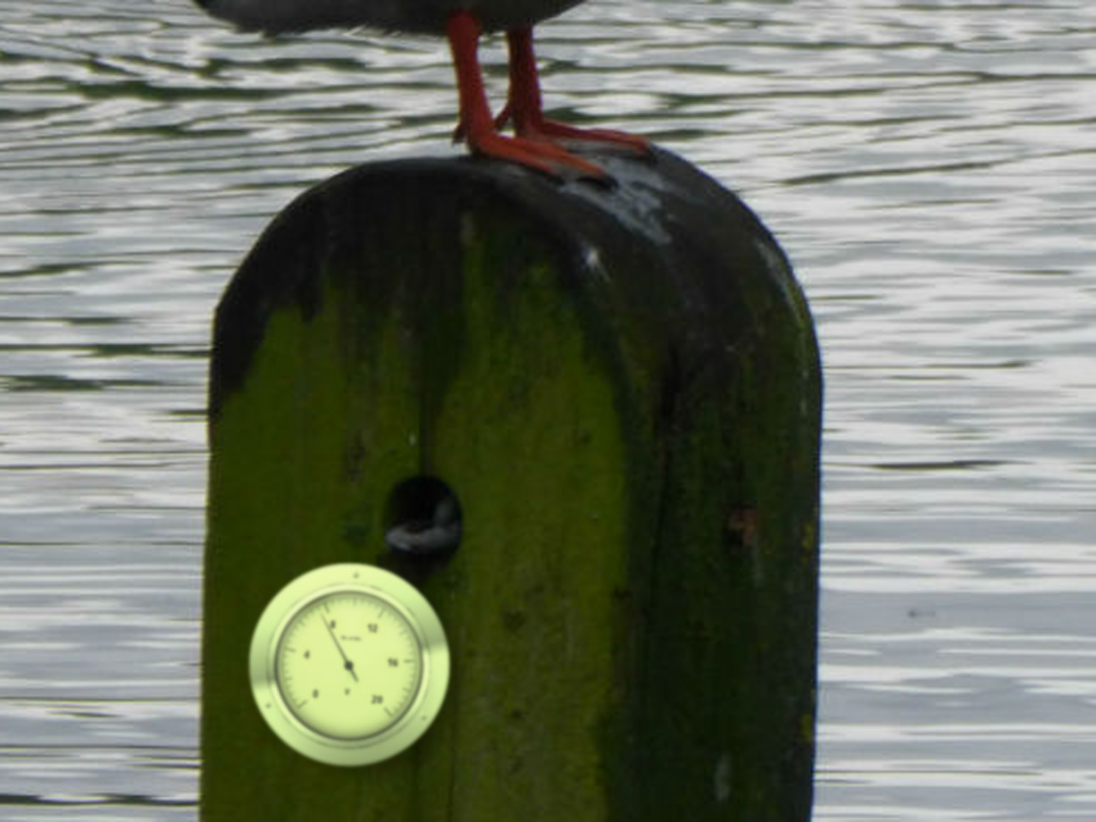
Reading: **7.5** V
